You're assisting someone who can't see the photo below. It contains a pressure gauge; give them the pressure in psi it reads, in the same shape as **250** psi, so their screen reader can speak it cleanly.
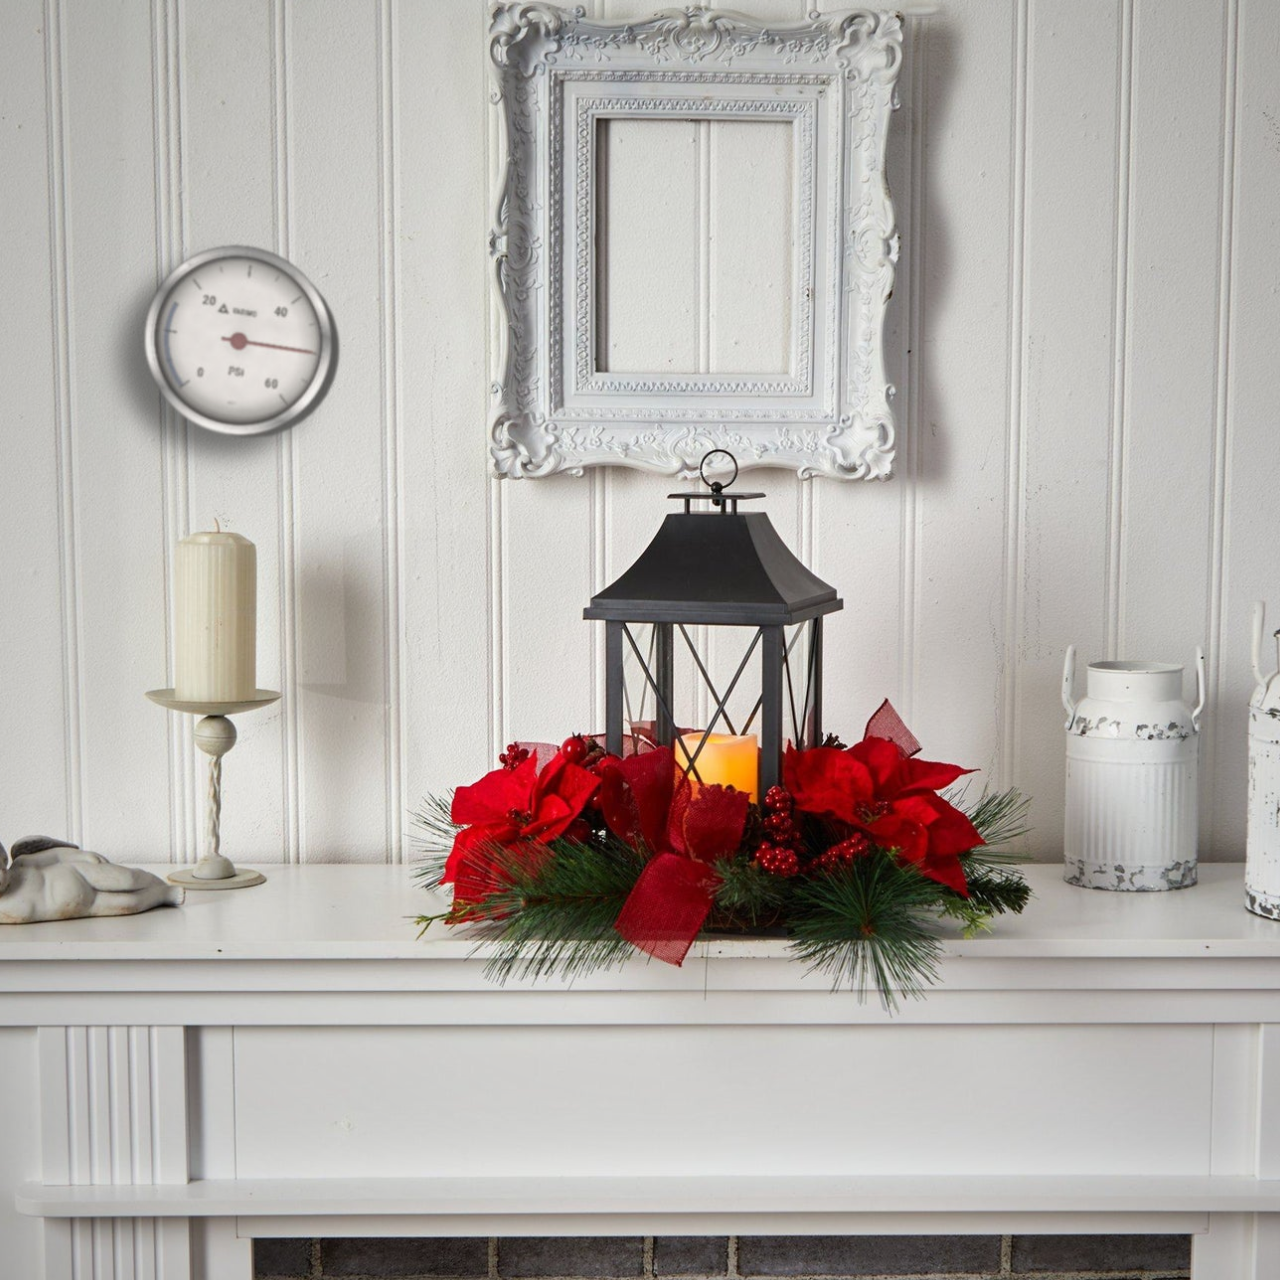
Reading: **50** psi
